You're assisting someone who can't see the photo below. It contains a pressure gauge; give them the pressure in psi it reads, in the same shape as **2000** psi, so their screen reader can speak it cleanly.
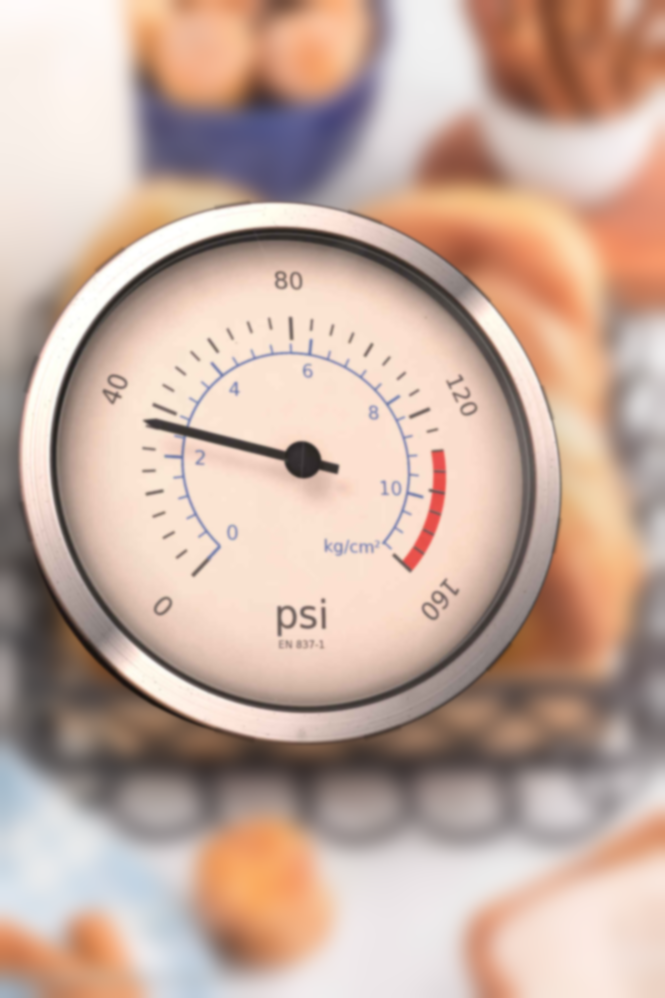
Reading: **35** psi
